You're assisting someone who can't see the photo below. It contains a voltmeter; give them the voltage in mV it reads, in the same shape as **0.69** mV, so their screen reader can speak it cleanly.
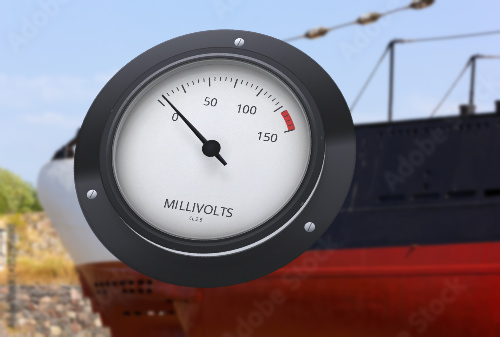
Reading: **5** mV
